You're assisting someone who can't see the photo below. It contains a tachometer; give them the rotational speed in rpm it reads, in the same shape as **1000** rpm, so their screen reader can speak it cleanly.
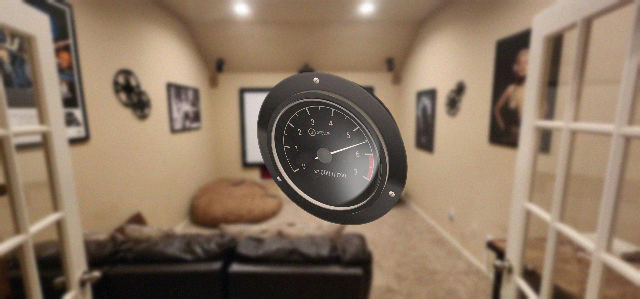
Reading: **5500** rpm
